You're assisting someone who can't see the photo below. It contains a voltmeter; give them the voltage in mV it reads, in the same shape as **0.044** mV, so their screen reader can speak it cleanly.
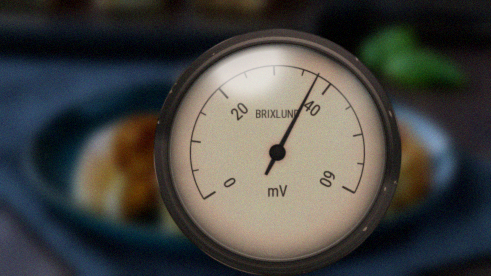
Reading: **37.5** mV
